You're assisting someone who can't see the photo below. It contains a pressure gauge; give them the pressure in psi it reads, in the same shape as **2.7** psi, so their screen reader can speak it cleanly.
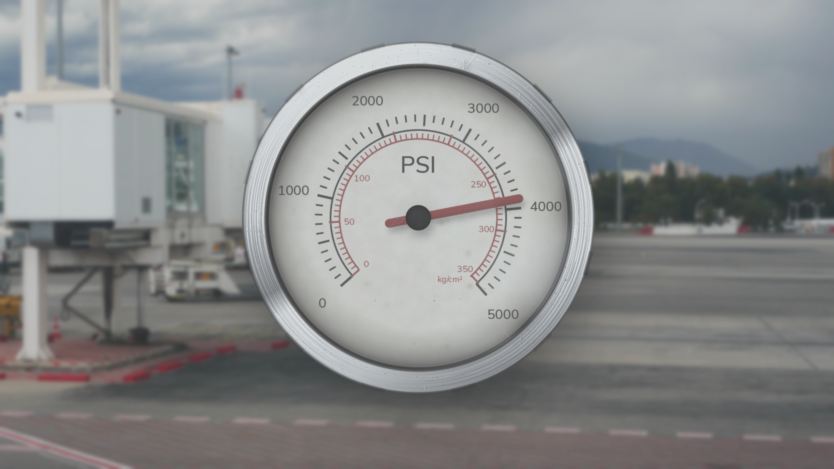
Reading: **3900** psi
